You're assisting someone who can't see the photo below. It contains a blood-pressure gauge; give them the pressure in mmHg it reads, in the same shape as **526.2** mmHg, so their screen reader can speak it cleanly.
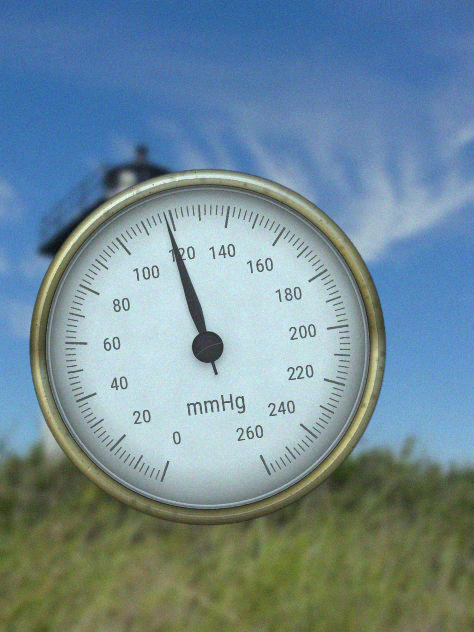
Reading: **118** mmHg
